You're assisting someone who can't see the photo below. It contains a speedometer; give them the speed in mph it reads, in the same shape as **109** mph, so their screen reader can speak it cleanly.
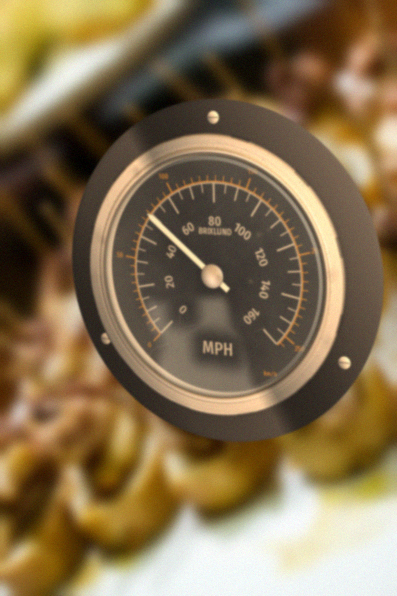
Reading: **50** mph
